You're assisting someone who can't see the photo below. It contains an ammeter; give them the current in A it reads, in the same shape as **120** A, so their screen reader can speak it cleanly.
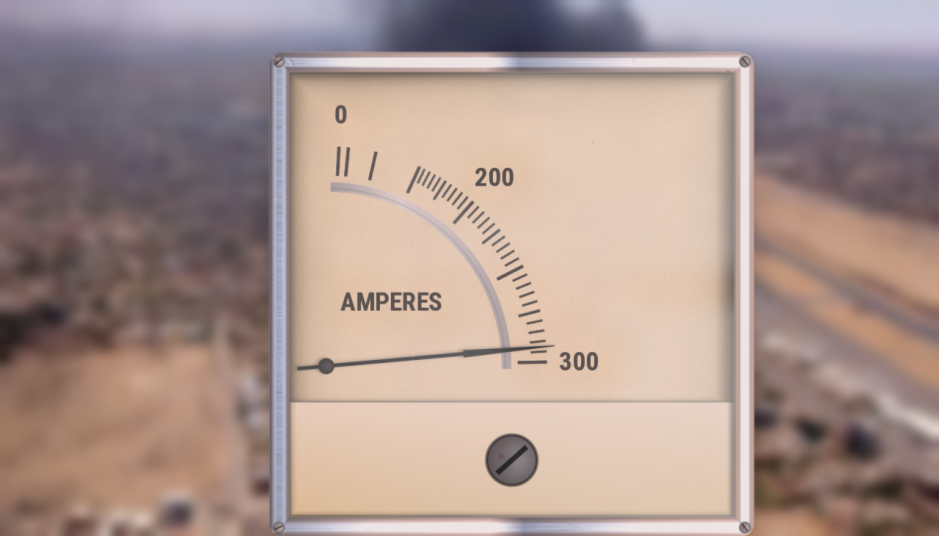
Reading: **292.5** A
